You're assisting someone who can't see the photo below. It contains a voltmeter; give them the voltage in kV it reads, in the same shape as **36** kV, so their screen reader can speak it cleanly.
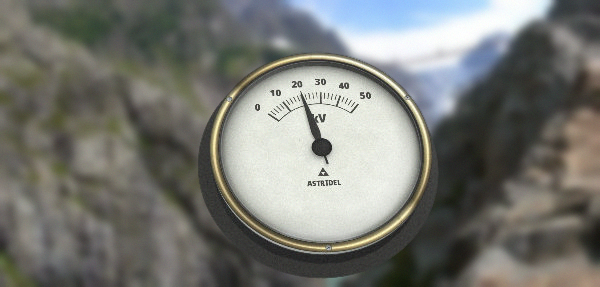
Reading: **20** kV
